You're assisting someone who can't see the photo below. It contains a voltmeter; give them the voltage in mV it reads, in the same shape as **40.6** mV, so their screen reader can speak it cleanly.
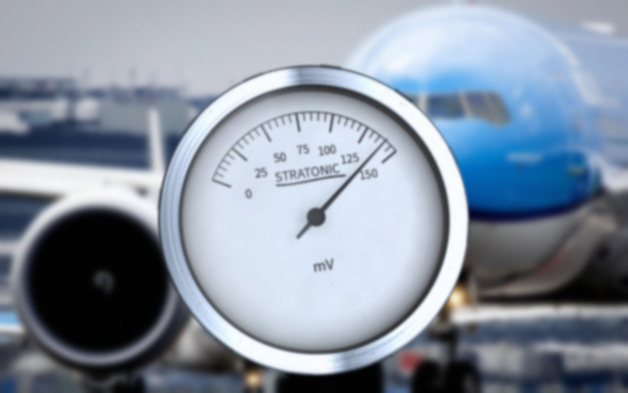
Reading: **140** mV
